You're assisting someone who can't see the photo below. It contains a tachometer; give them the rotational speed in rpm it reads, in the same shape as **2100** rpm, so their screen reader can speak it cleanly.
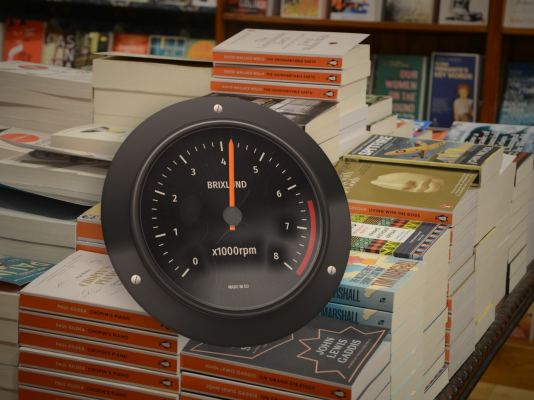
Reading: **4200** rpm
